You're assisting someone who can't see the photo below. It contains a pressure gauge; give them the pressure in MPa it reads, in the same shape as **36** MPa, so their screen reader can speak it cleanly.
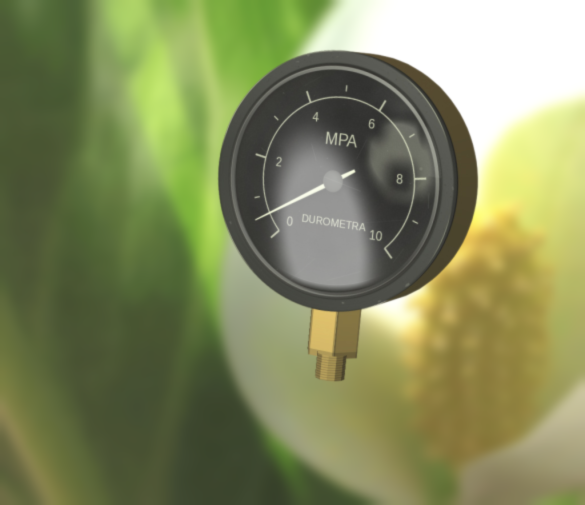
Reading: **0.5** MPa
